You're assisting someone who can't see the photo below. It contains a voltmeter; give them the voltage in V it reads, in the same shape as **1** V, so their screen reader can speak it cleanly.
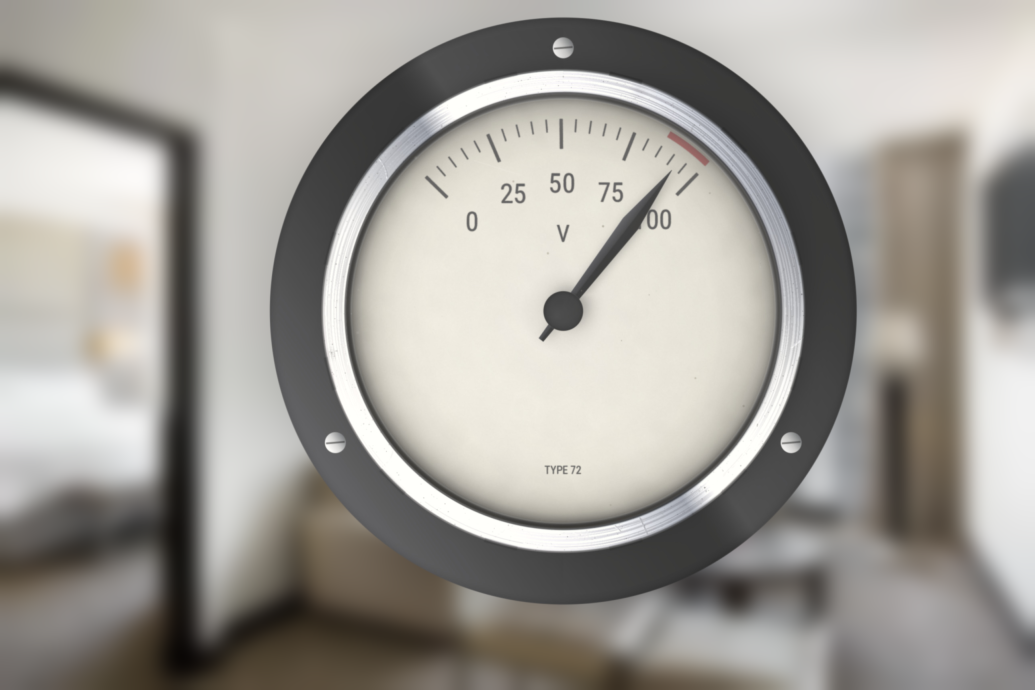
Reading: **92.5** V
